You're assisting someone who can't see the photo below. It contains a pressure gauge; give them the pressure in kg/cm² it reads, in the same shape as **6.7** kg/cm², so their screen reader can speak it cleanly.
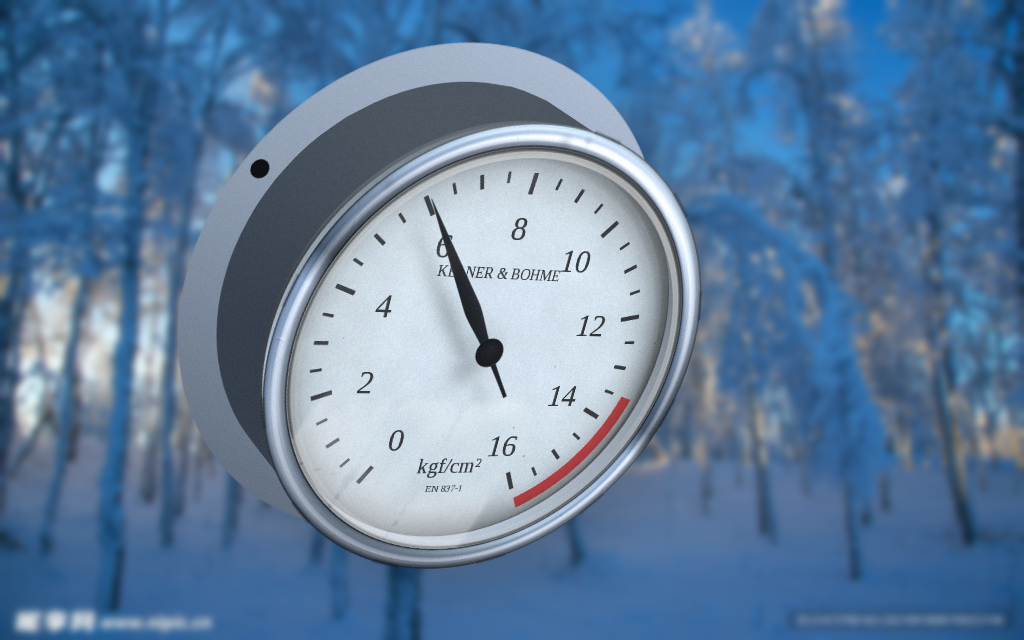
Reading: **6** kg/cm²
